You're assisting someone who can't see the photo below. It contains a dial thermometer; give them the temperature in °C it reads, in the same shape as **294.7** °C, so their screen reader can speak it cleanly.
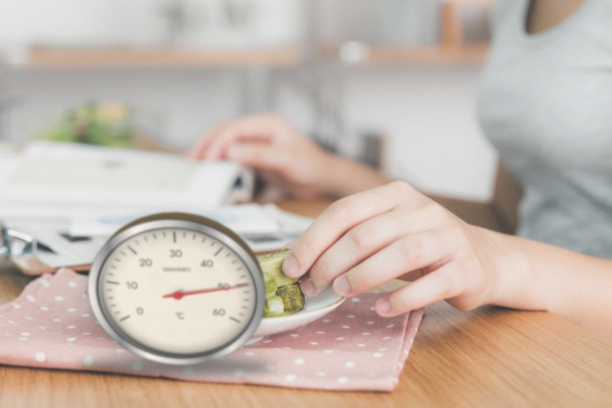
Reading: **50** °C
